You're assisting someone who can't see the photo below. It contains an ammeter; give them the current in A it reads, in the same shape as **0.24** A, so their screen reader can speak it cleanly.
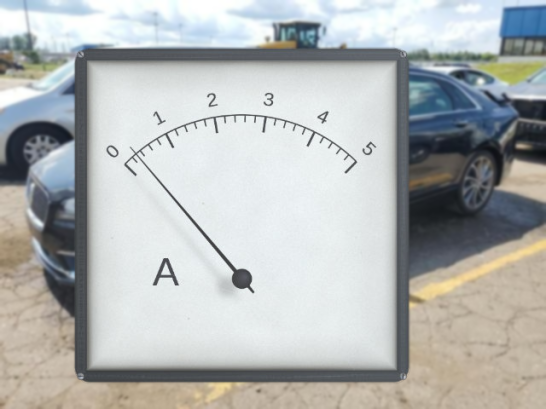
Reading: **0.3** A
